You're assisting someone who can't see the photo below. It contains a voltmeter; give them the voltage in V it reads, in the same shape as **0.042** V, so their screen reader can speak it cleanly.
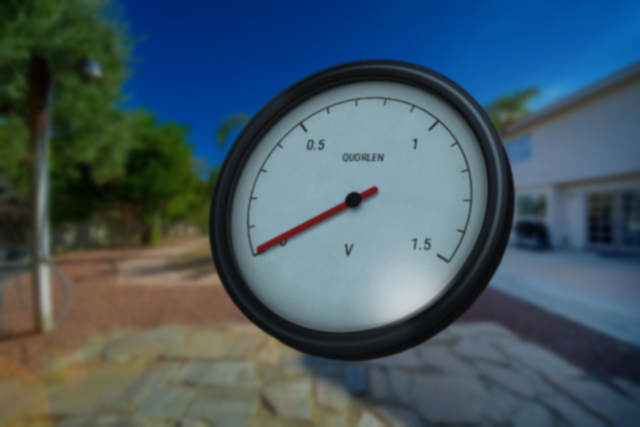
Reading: **0** V
